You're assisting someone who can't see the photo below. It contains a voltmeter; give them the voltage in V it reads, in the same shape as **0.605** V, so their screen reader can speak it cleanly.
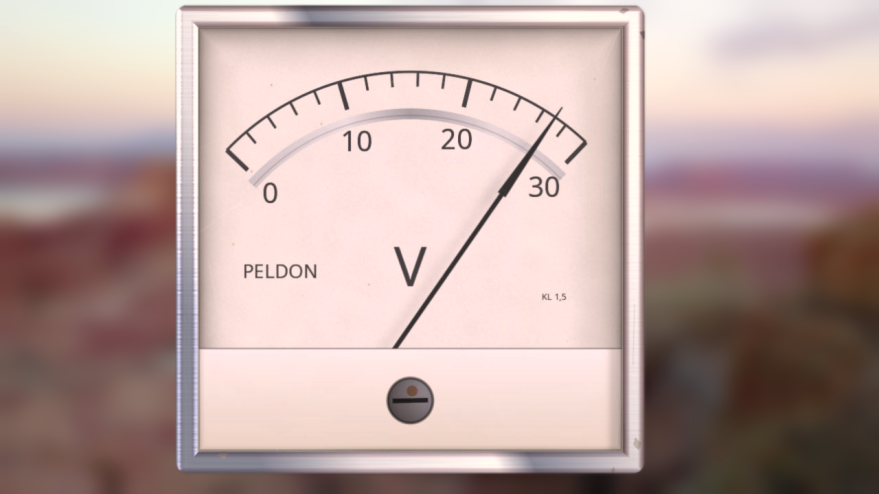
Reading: **27** V
